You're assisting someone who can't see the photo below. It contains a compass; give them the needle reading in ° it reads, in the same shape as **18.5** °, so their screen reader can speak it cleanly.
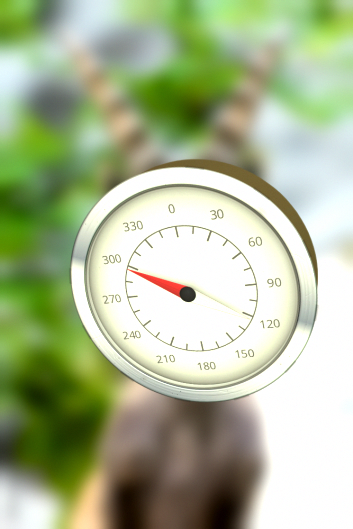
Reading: **300** °
